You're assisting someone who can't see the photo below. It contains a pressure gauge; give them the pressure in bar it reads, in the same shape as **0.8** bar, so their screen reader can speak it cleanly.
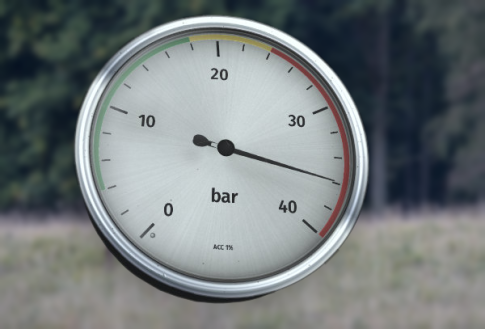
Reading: **36** bar
